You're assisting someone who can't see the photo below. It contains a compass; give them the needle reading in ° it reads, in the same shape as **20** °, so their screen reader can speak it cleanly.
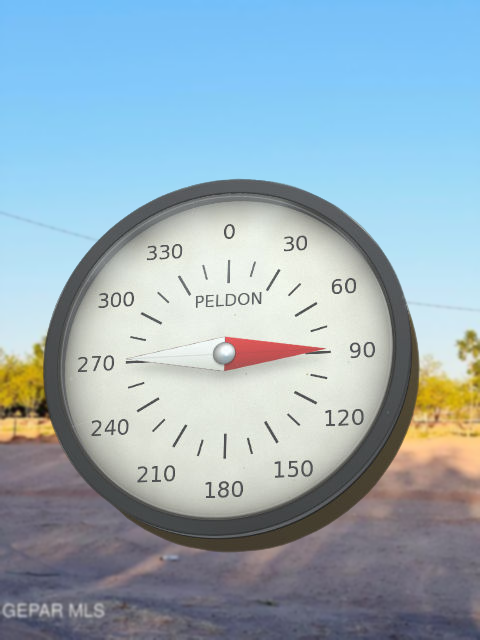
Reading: **90** °
